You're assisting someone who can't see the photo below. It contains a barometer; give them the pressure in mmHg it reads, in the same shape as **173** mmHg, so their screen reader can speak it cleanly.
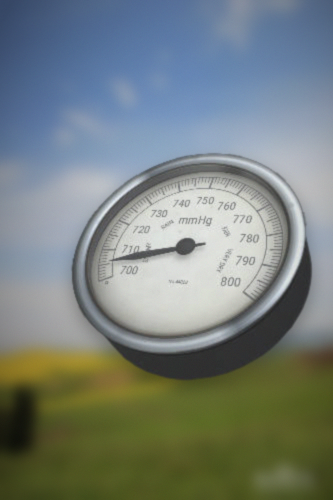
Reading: **705** mmHg
